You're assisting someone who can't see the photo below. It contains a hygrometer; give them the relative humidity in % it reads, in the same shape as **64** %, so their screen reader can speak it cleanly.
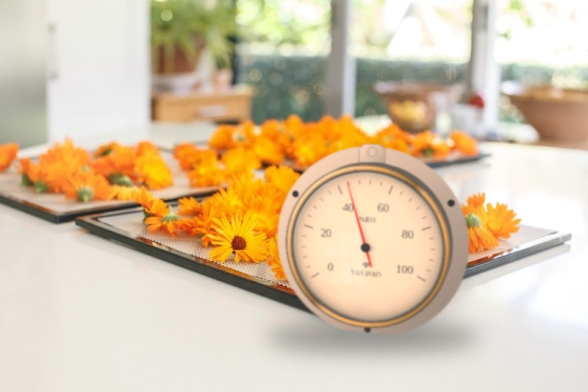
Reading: **44** %
